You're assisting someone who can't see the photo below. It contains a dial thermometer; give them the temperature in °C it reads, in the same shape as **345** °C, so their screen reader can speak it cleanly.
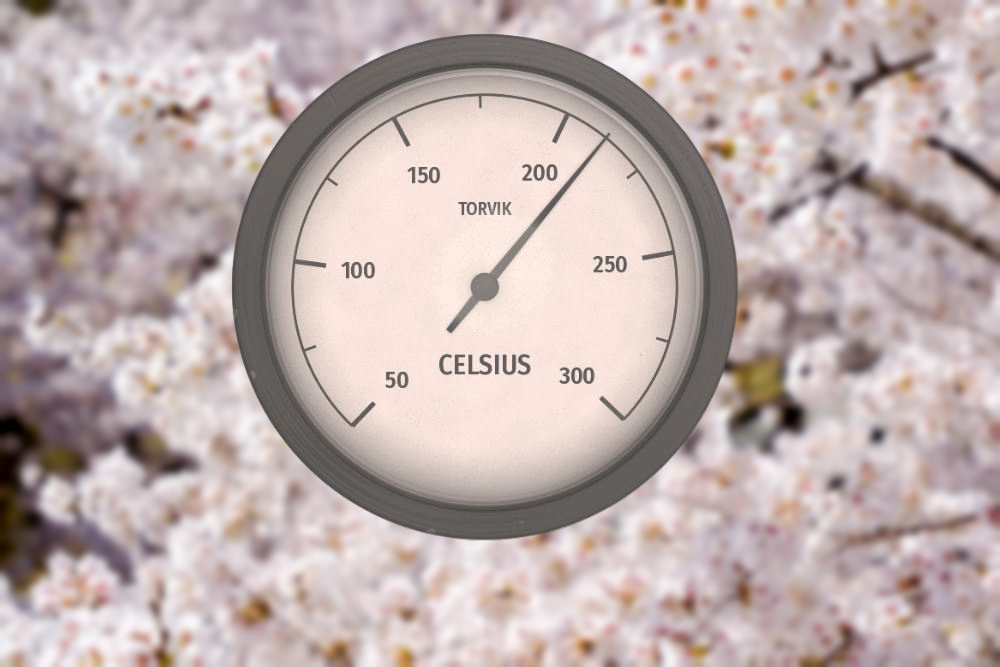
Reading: **212.5** °C
